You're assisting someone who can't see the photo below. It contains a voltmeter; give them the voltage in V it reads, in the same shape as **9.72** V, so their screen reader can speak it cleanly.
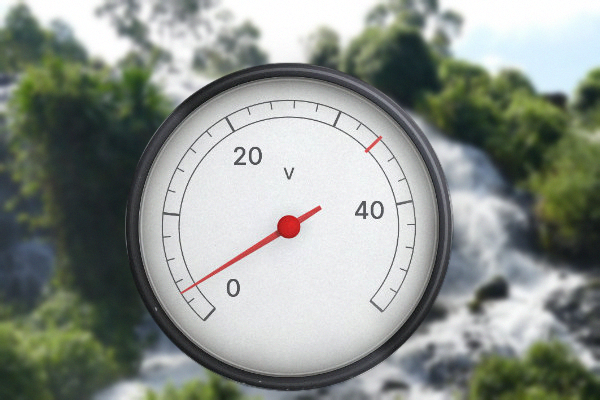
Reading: **3** V
